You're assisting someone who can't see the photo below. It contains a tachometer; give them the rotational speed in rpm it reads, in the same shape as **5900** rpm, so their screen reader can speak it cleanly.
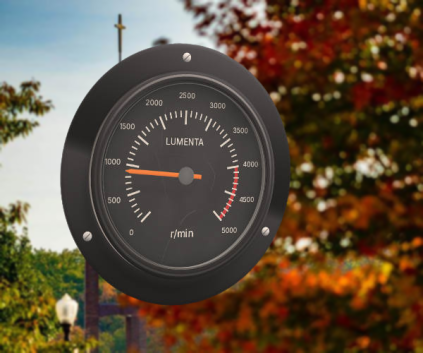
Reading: **900** rpm
